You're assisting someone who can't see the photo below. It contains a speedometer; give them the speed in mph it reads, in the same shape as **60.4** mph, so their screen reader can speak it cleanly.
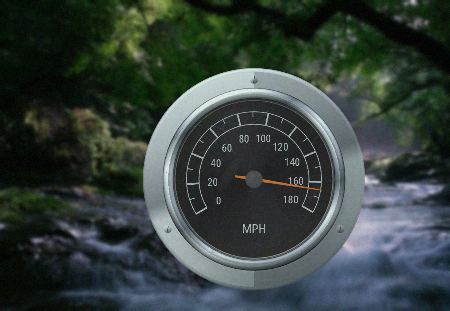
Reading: **165** mph
